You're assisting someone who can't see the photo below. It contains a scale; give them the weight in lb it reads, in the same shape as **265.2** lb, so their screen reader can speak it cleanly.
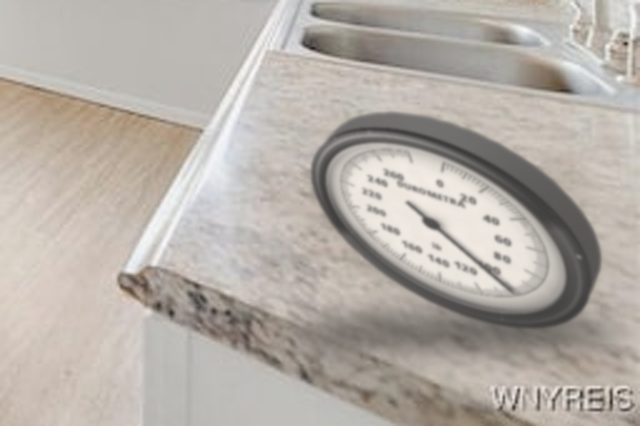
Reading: **100** lb
